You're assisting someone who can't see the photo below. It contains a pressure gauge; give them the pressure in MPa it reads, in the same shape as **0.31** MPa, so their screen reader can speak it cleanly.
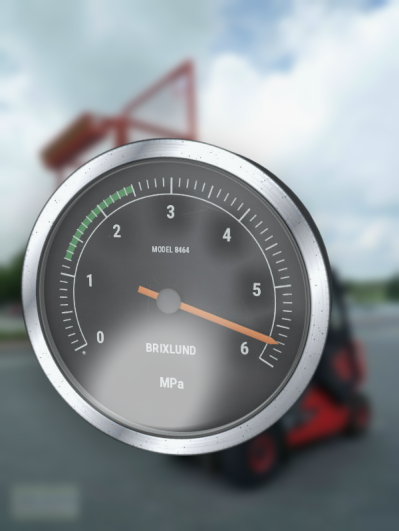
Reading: **5.7** MPa
